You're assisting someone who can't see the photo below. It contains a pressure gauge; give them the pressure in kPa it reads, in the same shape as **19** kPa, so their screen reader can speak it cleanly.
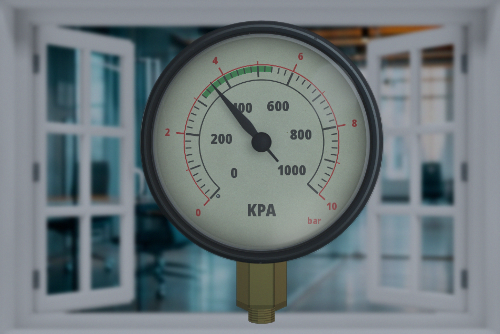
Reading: **360** kPa
